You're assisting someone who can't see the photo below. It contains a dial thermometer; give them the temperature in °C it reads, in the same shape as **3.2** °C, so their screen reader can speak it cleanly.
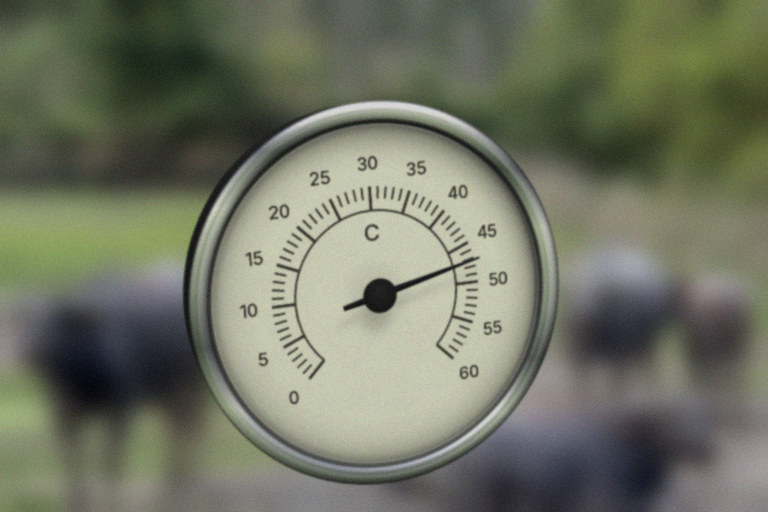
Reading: **47** °C
